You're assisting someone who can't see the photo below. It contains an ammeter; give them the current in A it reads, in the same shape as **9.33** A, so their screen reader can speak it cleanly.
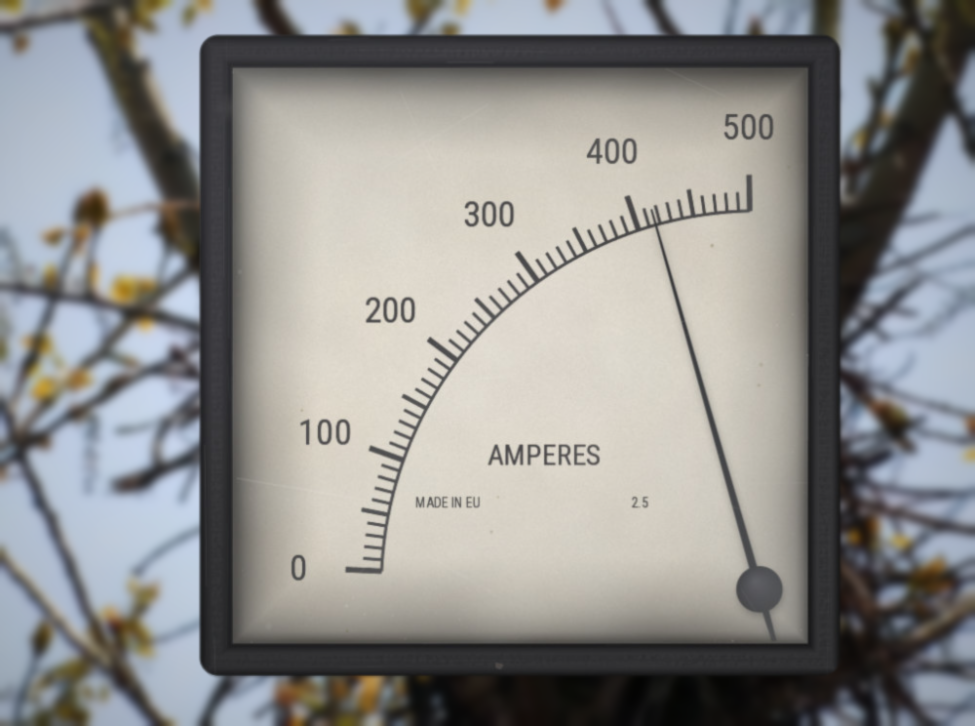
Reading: **415** A
